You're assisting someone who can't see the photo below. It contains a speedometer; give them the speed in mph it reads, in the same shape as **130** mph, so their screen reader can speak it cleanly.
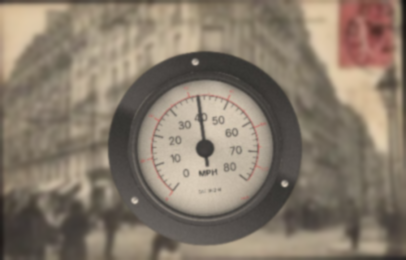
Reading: **40** mph
